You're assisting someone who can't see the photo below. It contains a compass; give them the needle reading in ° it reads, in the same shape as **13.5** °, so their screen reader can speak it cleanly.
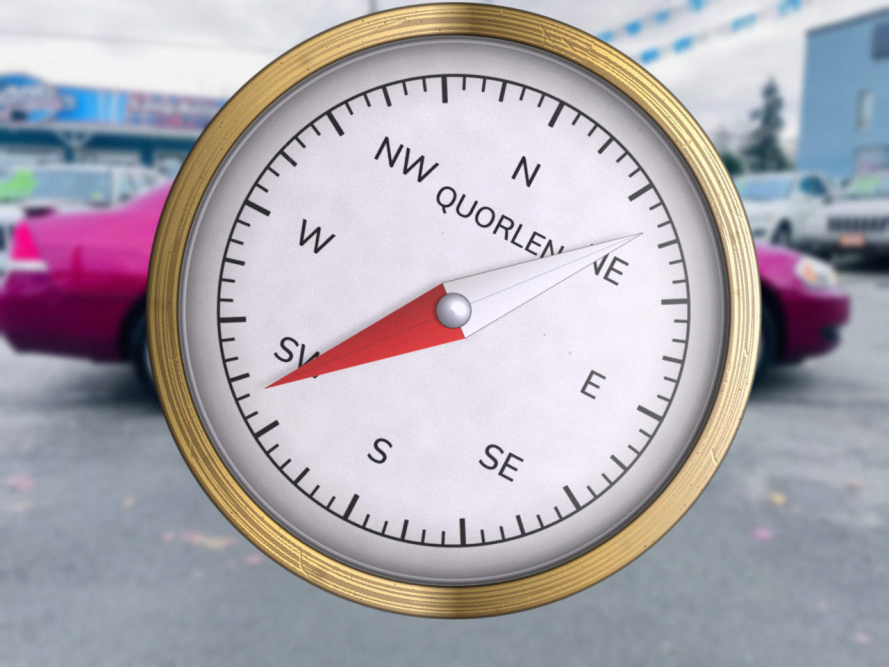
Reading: **220** °
